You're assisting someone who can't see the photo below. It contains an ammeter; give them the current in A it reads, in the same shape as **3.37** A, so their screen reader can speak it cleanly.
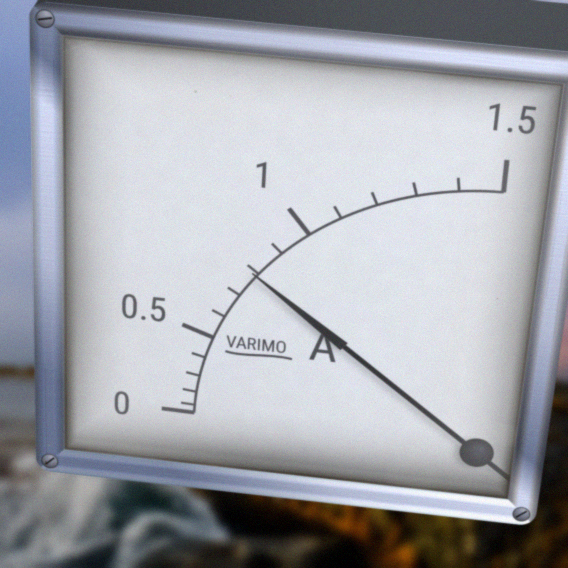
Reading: **0.8** A
